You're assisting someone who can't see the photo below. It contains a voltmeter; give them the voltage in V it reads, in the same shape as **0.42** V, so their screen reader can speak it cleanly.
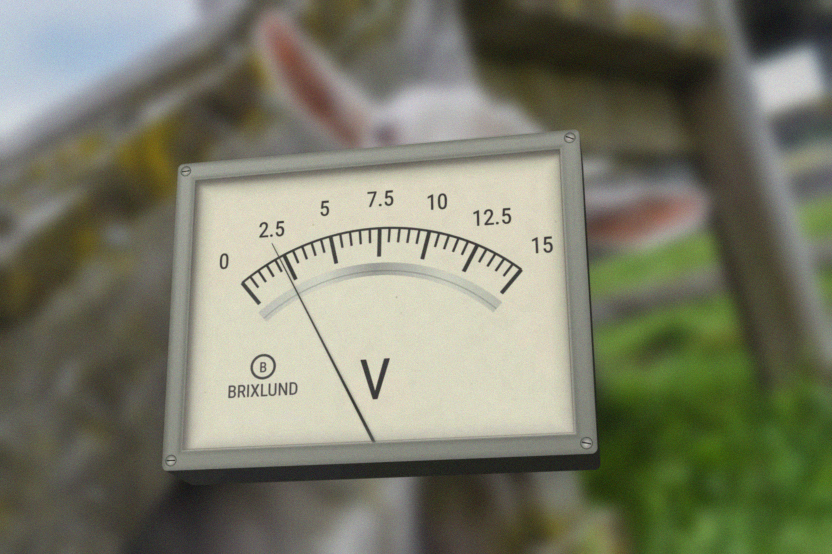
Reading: **2.25** V
